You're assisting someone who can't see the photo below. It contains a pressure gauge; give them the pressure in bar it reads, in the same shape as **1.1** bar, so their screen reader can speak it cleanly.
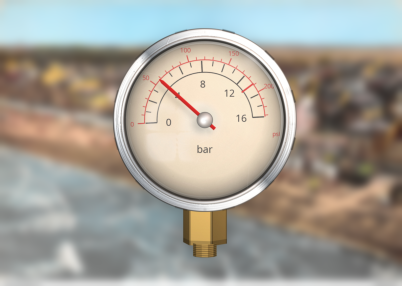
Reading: **4** bar
